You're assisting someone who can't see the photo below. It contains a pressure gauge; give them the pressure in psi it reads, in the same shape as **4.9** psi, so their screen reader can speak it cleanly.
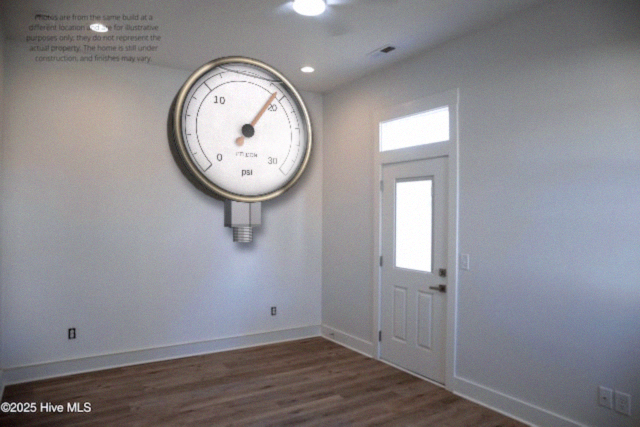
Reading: **19** psi
